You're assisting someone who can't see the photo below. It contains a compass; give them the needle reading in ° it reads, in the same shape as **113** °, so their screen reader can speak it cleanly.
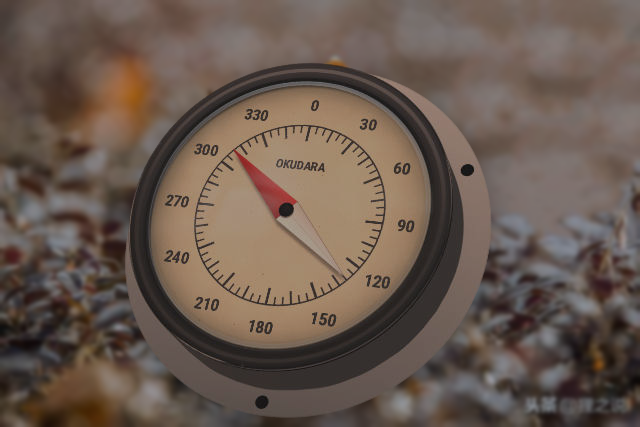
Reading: **310** °
